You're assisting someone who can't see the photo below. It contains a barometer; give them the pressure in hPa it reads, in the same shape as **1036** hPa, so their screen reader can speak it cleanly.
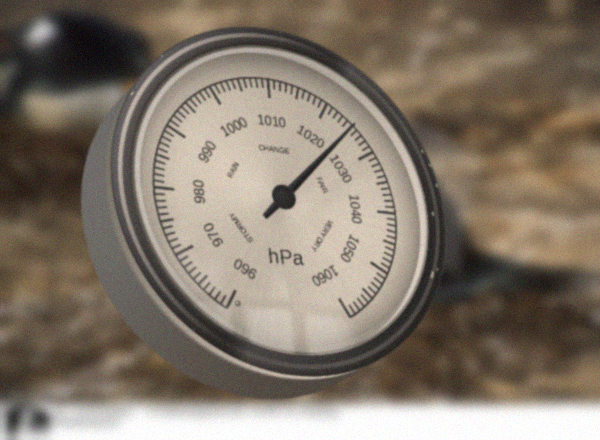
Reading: **1025** hPa
